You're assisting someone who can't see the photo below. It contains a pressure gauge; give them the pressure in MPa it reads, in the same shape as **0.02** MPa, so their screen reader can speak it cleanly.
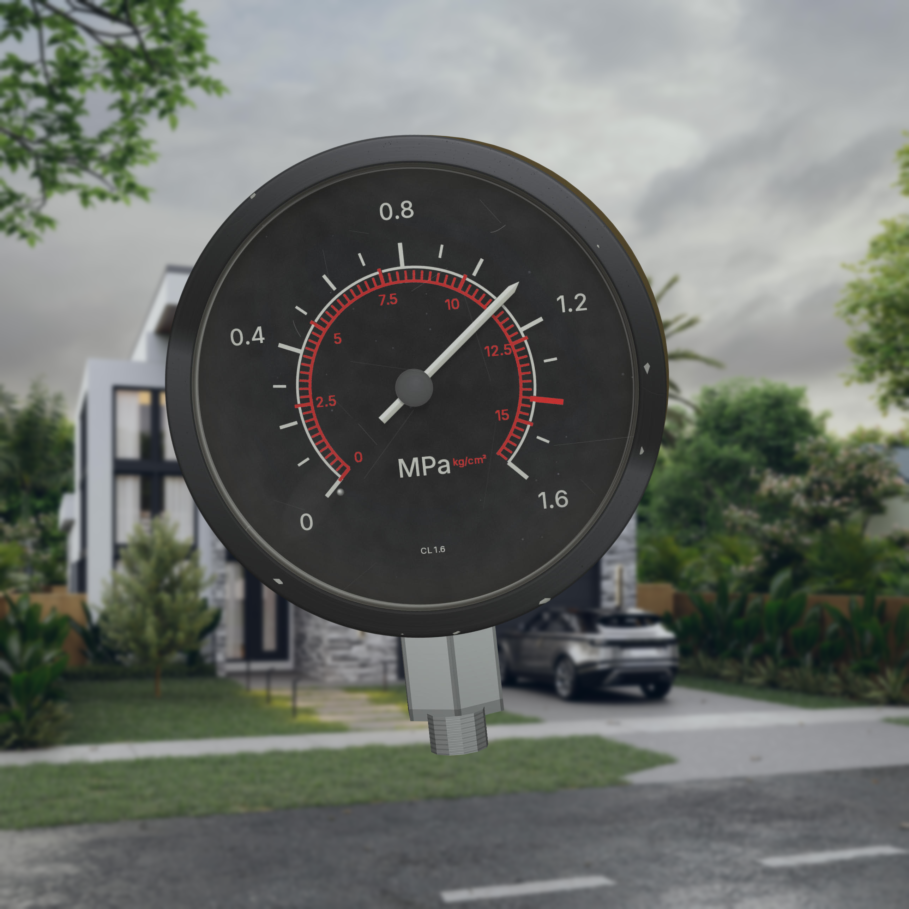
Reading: **1.1** MPa
